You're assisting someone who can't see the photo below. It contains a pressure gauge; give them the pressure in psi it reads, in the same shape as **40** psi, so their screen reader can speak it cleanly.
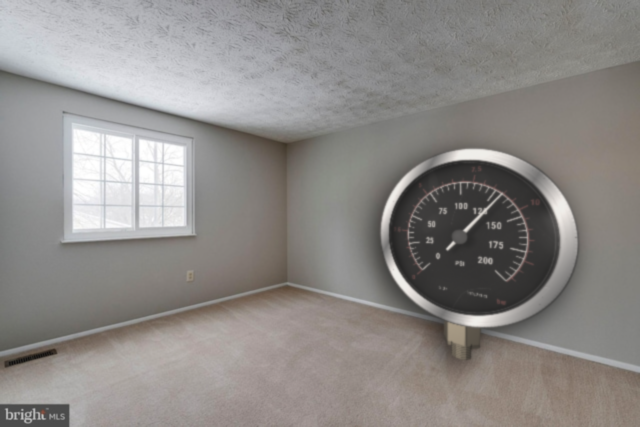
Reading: **130** psi
